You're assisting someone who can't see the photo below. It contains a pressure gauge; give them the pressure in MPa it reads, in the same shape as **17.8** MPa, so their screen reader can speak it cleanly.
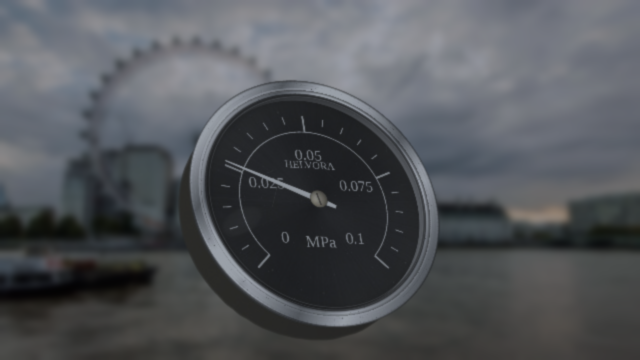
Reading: **0.025** MPa
